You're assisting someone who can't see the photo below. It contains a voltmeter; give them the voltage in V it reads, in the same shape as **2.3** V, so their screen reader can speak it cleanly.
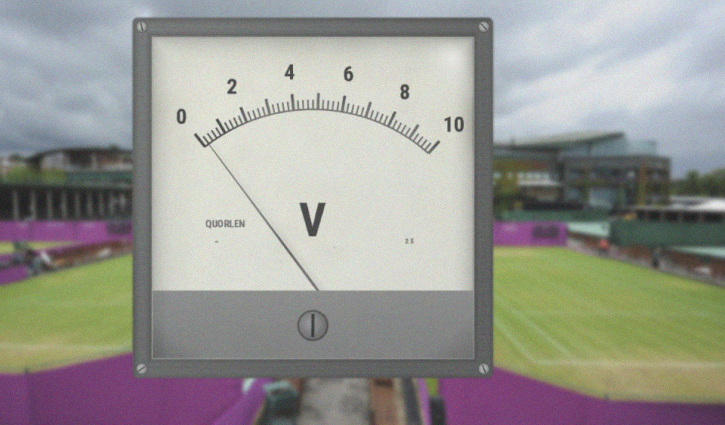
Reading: **0.2** V
